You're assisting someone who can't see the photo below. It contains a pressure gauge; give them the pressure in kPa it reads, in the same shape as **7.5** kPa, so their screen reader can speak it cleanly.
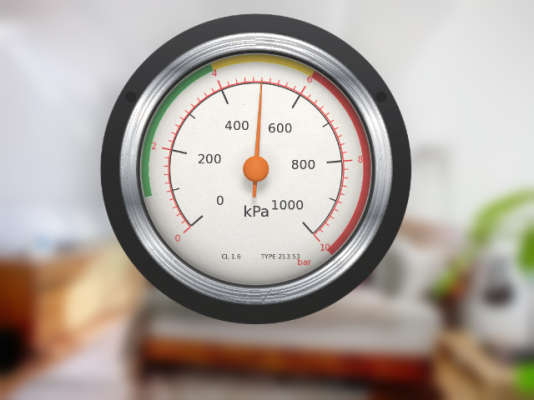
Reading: **500** kPa
